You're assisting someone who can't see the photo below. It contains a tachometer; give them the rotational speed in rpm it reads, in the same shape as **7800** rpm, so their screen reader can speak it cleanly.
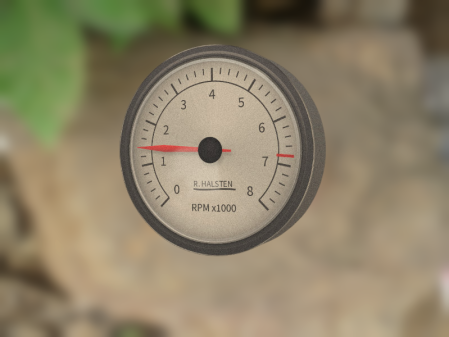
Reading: **1400** rpm
